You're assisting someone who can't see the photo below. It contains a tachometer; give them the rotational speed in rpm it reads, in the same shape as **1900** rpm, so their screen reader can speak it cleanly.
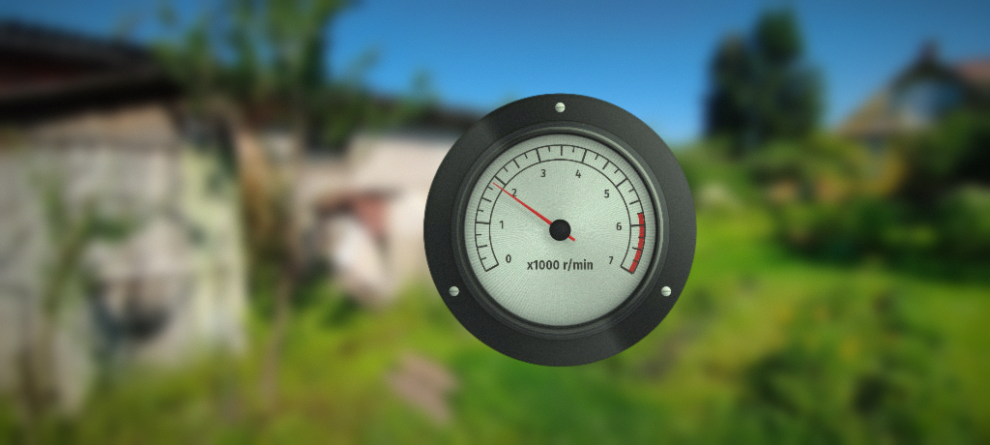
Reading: **1875** rpm
